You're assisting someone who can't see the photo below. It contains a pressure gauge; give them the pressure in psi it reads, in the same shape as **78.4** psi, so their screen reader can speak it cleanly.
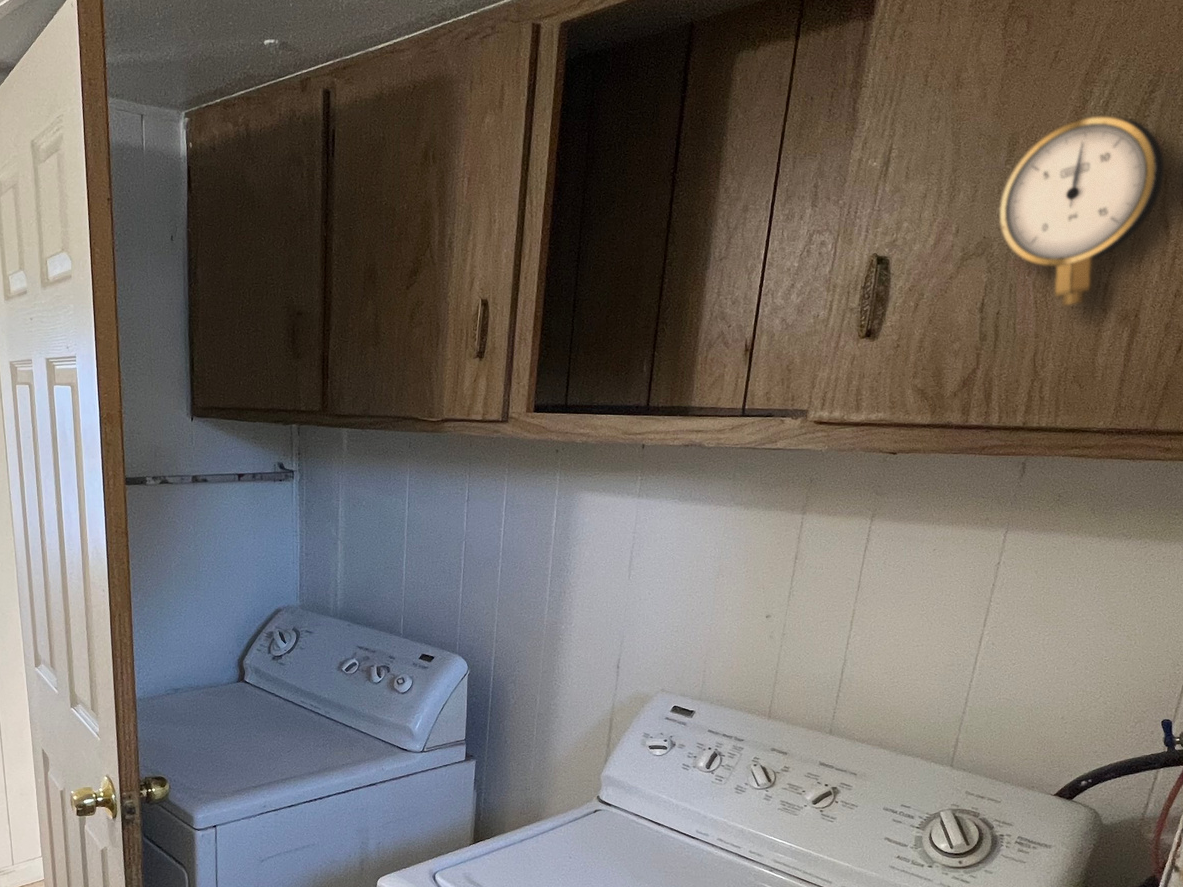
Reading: **8** psi
